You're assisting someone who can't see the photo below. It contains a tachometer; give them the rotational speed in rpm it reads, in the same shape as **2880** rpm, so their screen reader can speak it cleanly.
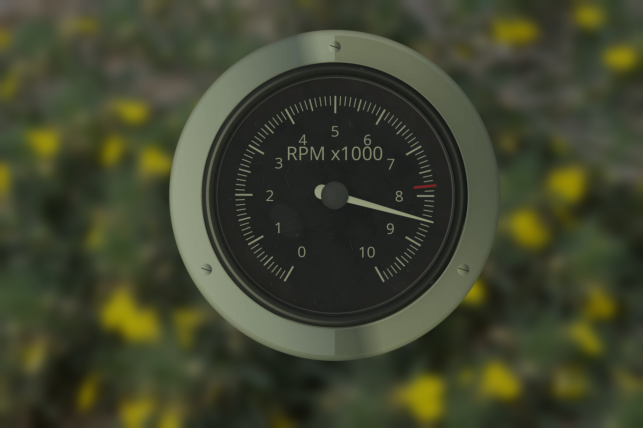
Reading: **8500** rpm
